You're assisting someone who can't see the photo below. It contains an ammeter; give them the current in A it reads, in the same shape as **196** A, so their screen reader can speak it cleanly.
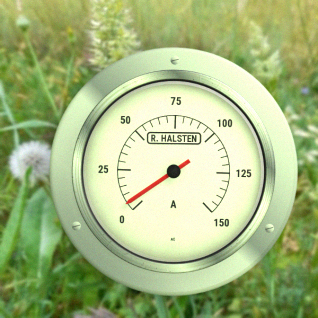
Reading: **5** A
